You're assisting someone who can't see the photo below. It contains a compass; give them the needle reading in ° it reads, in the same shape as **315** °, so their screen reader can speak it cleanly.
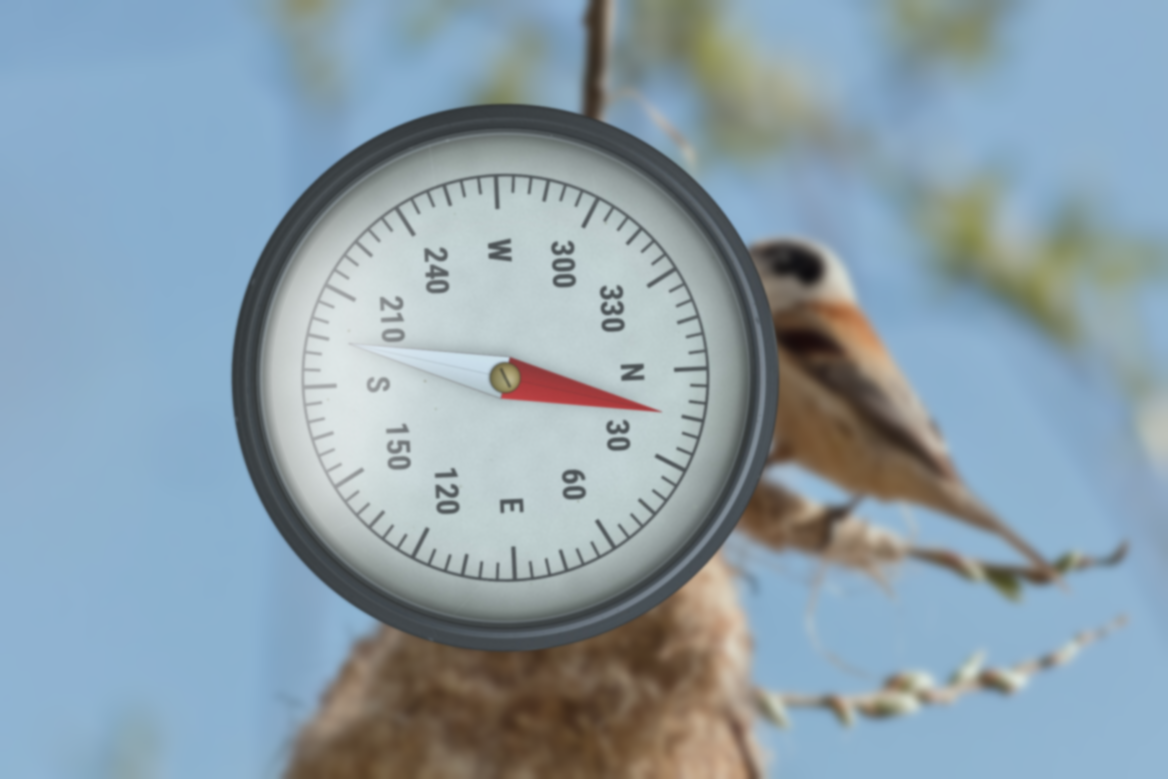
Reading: **15** °
